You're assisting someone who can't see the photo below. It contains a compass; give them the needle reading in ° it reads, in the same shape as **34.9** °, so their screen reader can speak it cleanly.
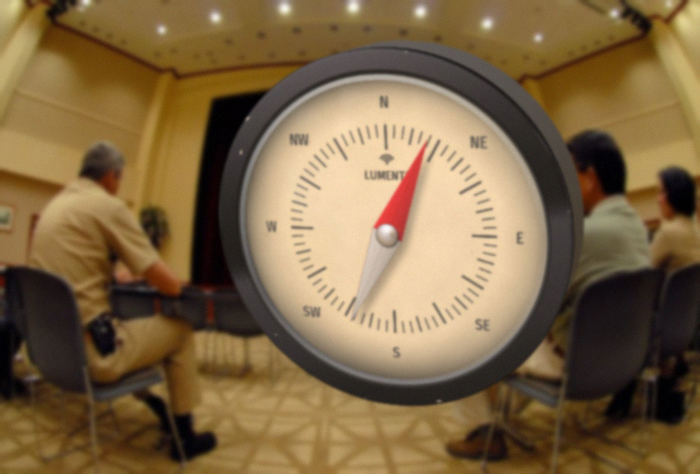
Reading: **25** °
